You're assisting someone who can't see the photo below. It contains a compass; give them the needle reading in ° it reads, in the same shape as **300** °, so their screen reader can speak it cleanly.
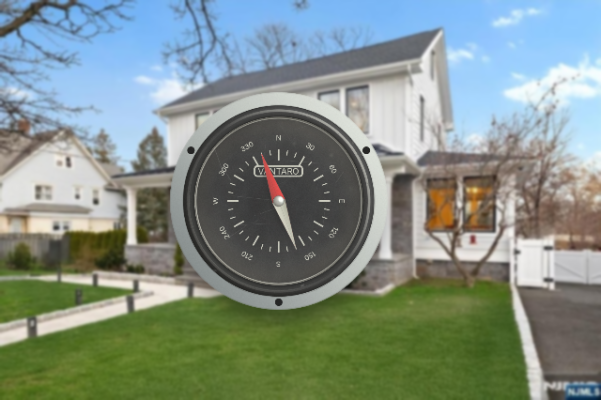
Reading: **340** °
